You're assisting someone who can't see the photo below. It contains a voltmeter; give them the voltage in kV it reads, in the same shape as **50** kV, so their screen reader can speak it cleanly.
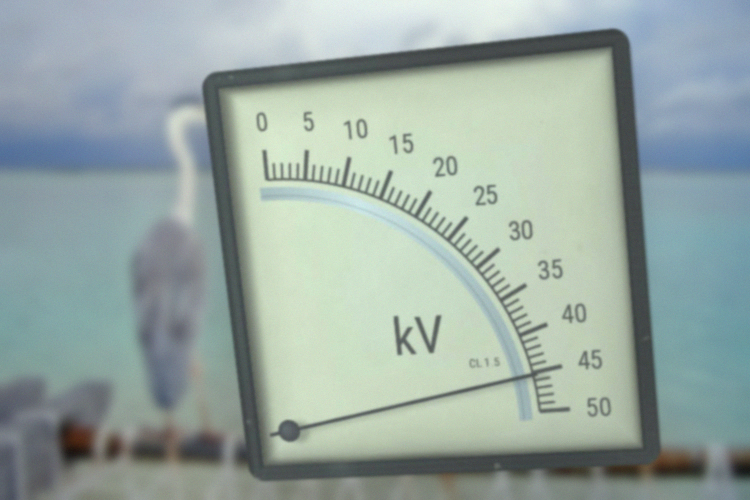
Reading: **45** kV
